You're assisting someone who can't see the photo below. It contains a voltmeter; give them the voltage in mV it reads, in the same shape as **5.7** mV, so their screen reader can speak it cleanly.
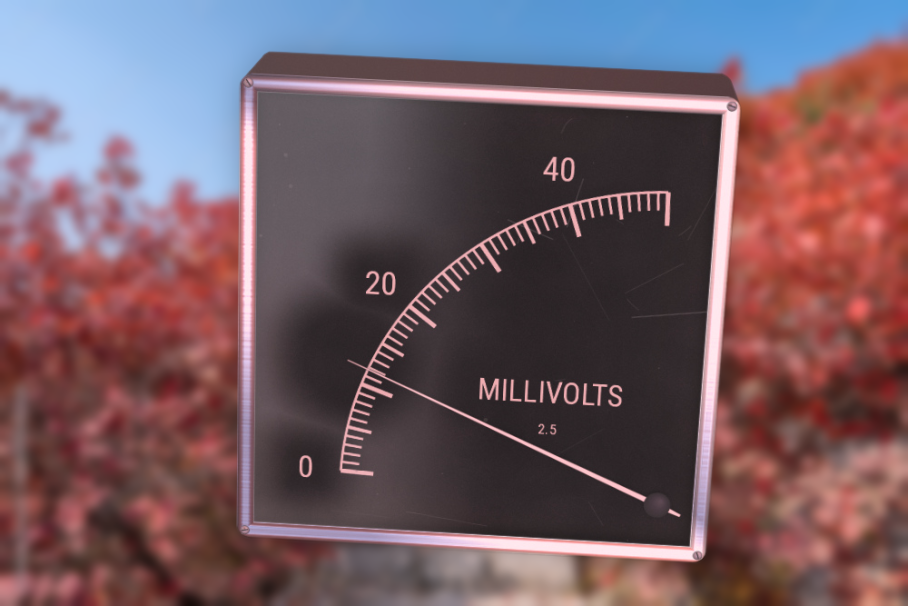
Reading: **12** mV
